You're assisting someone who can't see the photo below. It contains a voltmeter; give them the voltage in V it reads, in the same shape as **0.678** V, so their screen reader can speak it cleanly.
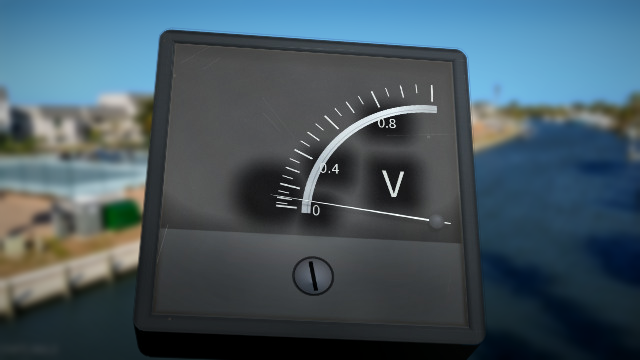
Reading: **0.1** V
